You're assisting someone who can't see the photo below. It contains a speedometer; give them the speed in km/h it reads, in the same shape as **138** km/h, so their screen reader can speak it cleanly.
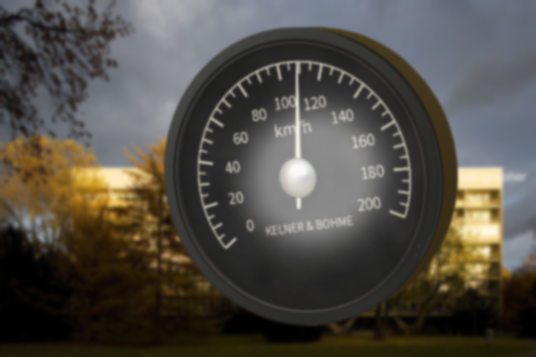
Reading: **110** km/h
